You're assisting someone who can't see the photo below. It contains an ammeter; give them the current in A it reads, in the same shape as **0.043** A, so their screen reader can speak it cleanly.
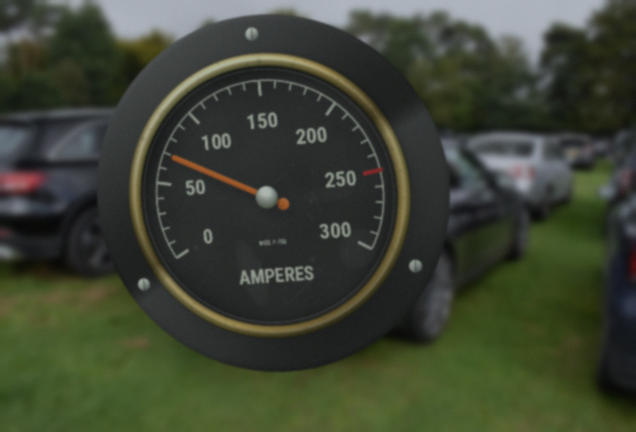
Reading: **70** A
